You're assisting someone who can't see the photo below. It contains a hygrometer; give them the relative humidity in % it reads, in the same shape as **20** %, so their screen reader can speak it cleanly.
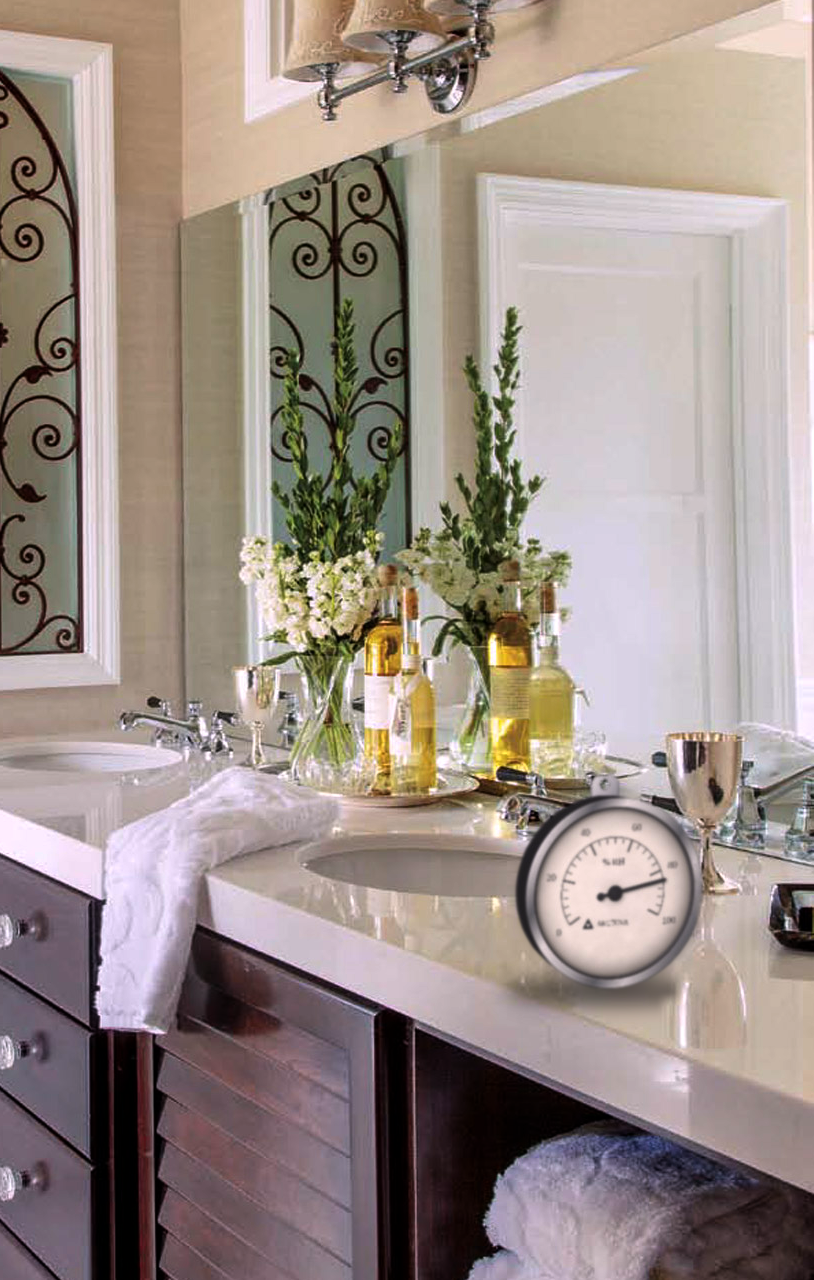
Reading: **84** %
